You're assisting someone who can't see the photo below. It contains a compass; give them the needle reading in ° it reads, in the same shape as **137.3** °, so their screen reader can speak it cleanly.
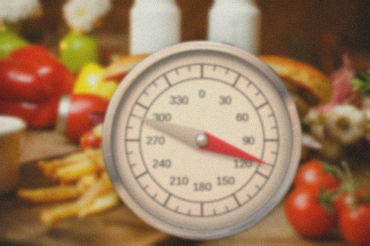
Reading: **110** °
